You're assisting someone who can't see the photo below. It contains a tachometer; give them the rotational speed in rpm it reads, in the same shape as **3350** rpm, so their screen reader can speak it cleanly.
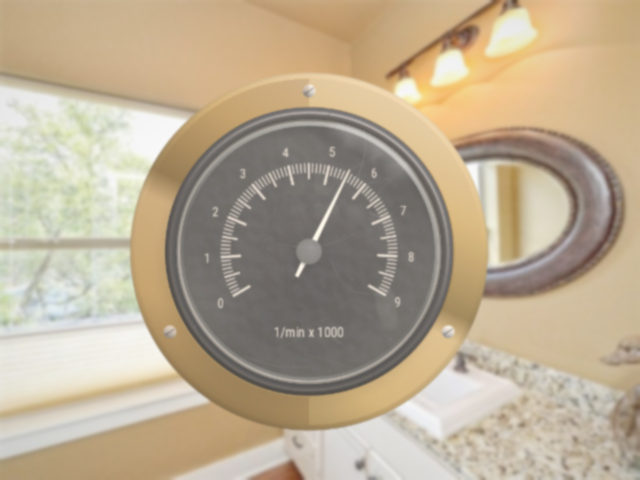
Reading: **5500** rpm
